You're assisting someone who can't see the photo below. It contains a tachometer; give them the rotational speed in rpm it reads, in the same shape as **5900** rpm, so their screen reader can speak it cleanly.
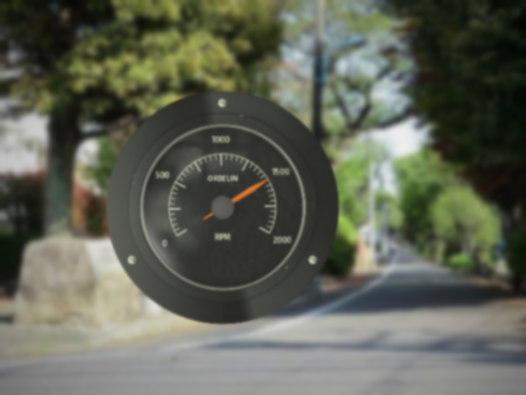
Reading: **1500** rpm
